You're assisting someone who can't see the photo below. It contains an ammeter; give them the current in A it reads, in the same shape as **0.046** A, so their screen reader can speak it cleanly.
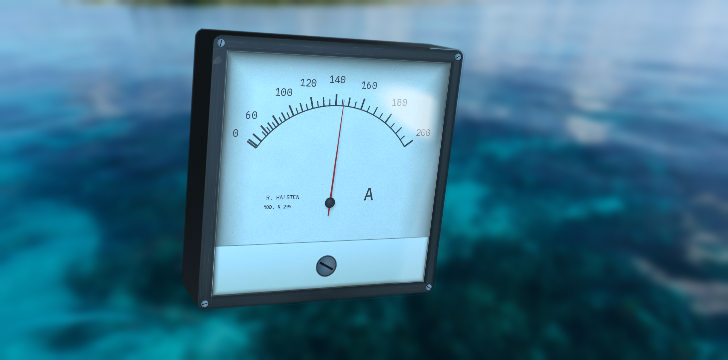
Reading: **145** A
